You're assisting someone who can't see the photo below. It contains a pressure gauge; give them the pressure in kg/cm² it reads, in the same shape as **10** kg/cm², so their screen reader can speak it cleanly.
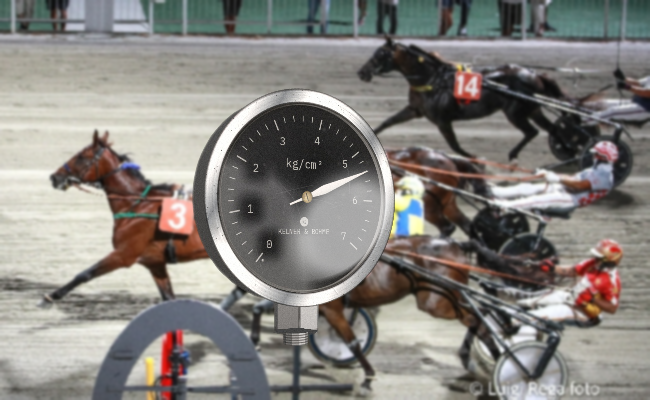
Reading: **5.4** kg/cm²
